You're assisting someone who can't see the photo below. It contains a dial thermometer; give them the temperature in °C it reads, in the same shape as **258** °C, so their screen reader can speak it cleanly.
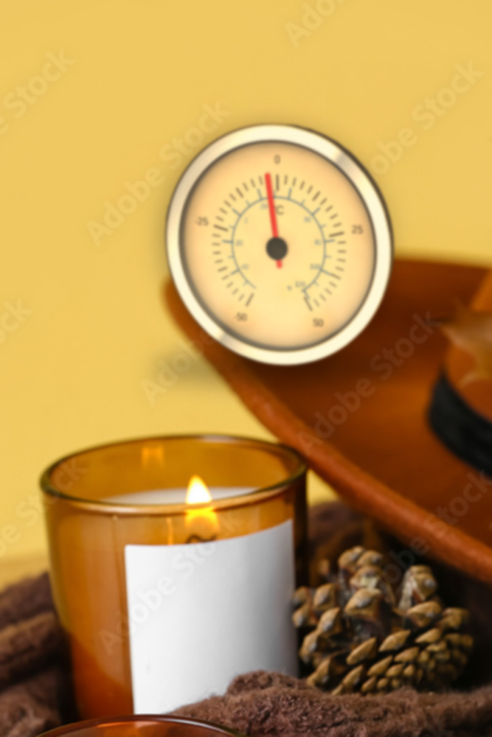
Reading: **-2.5** °C
